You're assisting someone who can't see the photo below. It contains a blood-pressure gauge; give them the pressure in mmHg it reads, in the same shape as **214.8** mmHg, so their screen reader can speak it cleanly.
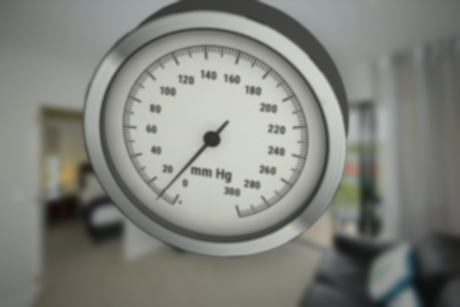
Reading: **10** mmHg
